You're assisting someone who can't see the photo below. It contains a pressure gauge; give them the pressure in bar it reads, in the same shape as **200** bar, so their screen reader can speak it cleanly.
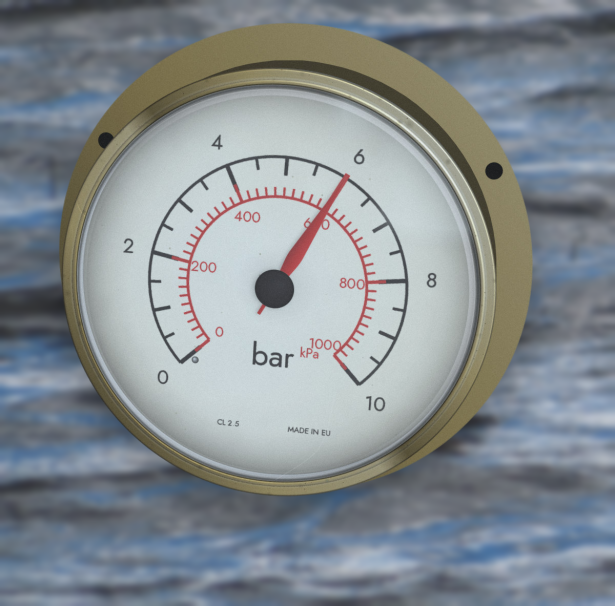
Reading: **6** bar
